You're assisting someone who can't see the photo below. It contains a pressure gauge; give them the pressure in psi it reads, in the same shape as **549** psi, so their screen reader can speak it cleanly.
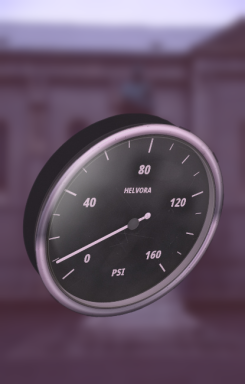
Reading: **10** psi
